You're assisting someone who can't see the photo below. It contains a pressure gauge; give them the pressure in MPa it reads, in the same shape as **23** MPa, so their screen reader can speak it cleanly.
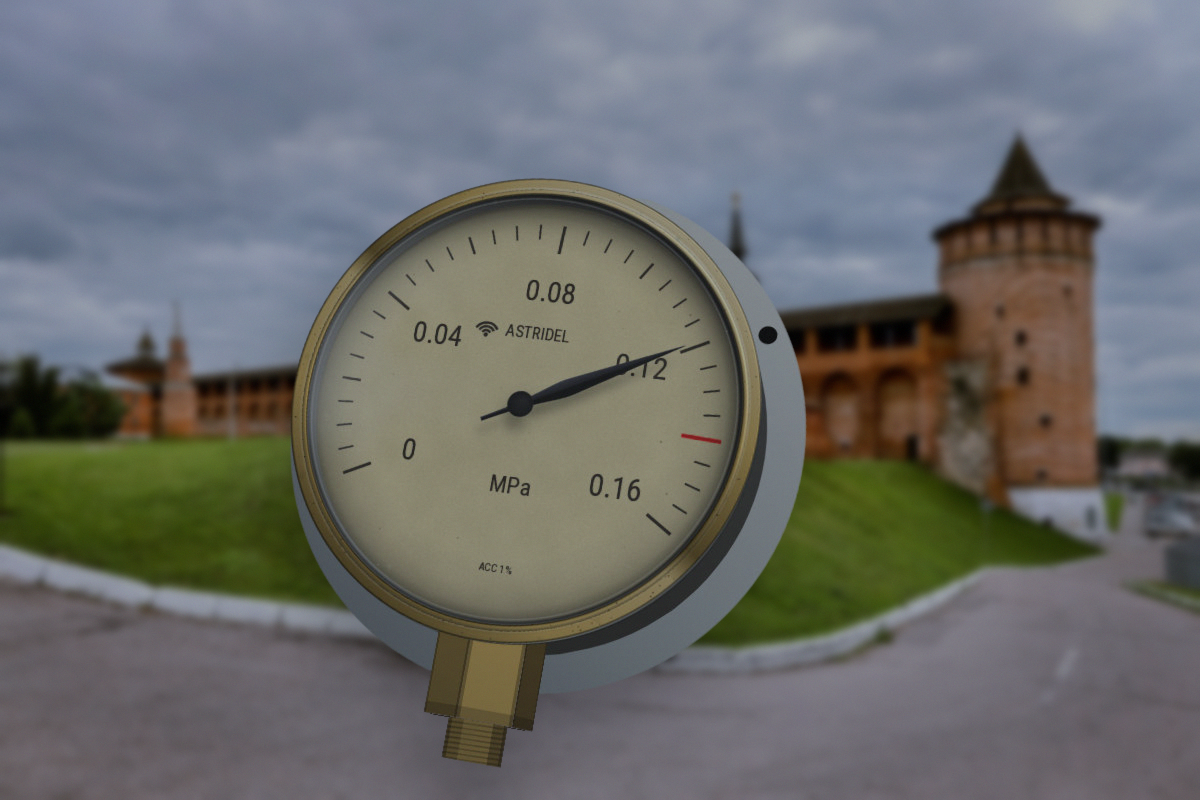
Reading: **0.12** MPa
